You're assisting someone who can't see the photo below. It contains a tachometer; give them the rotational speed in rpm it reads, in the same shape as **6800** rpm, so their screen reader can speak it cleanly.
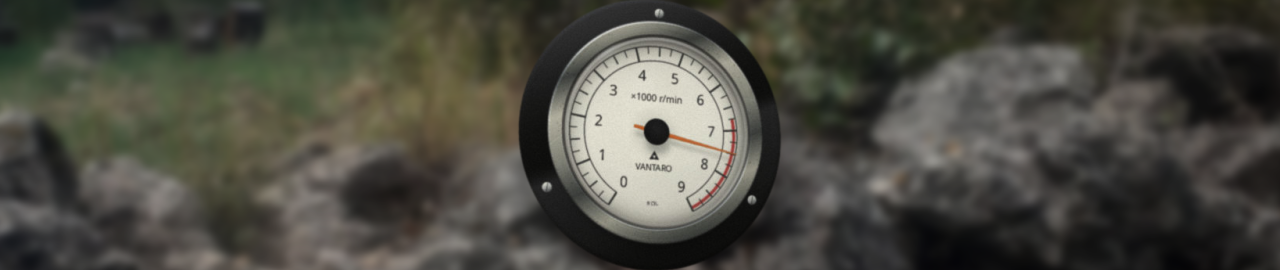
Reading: **7500** rpm
